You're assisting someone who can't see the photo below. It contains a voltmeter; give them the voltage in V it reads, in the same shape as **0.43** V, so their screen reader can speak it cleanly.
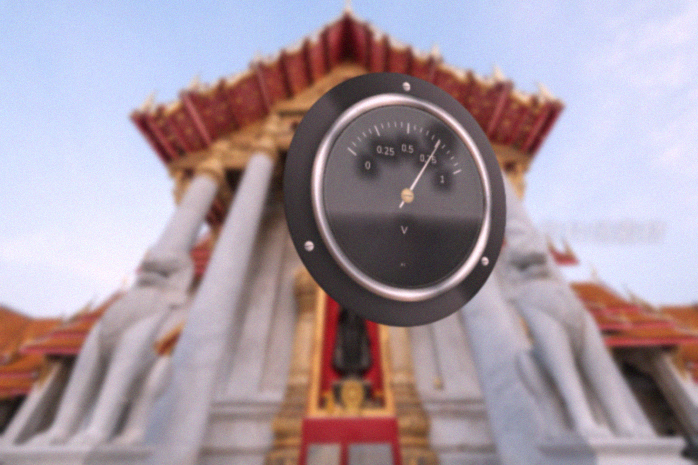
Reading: **0.75** V
